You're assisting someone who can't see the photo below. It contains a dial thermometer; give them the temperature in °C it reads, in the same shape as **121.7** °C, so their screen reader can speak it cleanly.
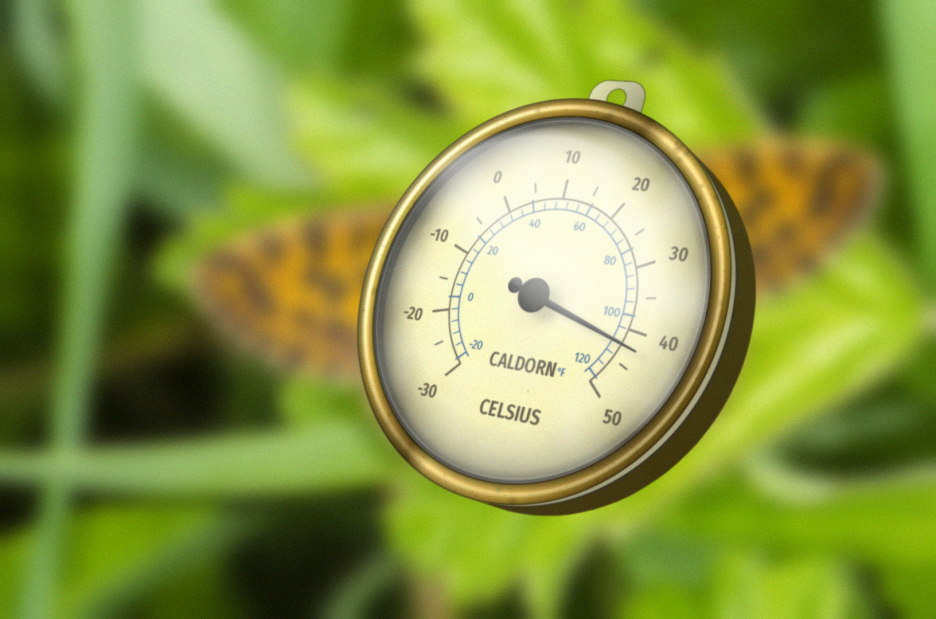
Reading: **42.5** °C
